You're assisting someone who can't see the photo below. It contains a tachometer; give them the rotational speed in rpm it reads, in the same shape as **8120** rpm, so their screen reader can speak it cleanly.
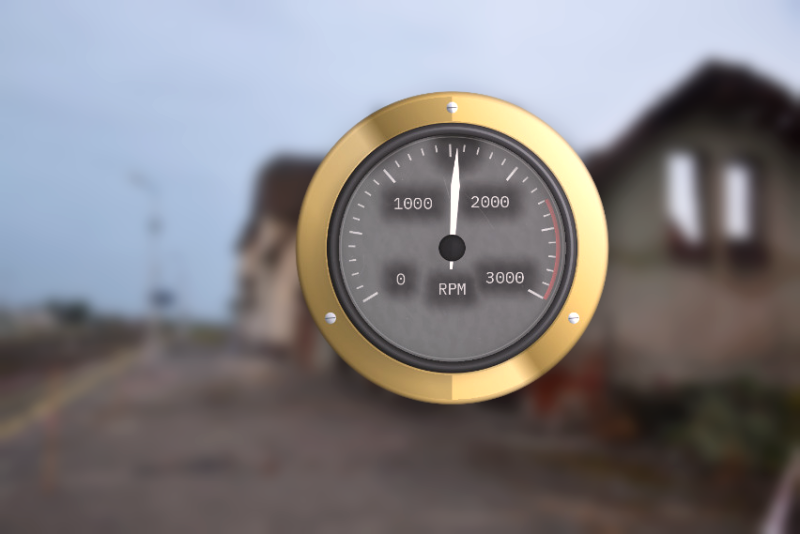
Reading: **1550** rpm
